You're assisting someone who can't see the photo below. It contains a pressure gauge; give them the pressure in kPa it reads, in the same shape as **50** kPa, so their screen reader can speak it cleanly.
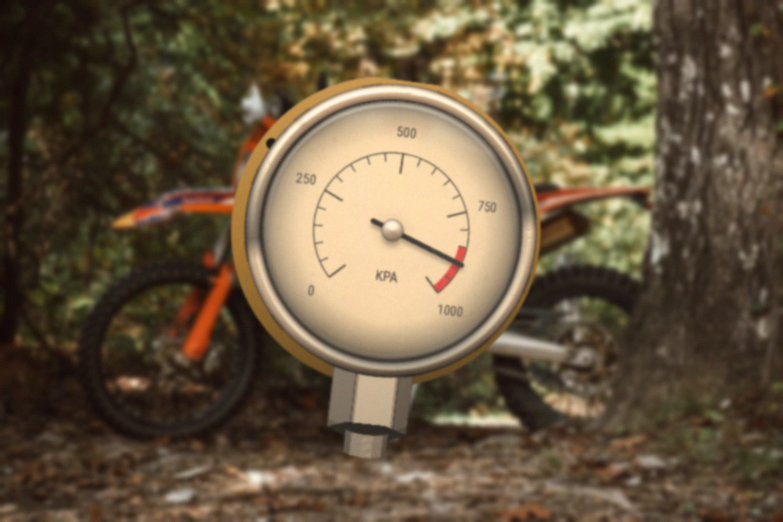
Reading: **900** kPa
